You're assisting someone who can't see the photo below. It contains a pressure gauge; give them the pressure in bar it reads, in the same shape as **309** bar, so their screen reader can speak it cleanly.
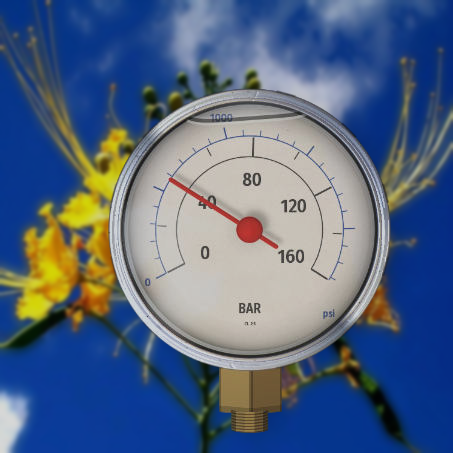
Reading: **40** bar
